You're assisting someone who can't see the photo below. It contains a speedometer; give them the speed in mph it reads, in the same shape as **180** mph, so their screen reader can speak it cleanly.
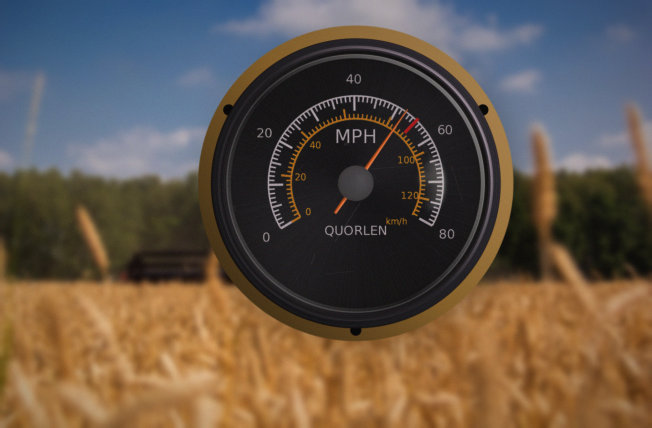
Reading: **52** mph
